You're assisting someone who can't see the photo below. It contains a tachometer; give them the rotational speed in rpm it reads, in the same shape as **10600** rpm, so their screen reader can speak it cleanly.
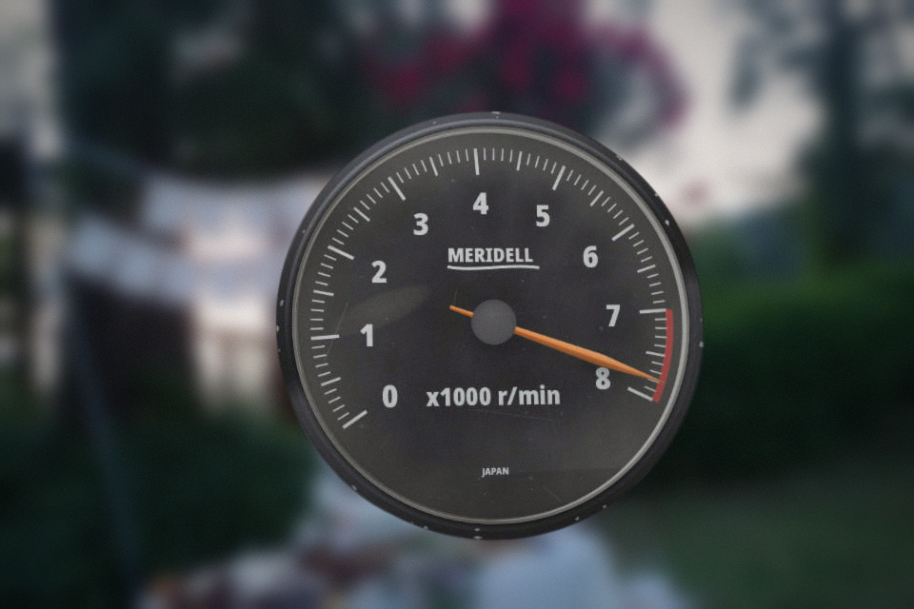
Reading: **7800** rpm
